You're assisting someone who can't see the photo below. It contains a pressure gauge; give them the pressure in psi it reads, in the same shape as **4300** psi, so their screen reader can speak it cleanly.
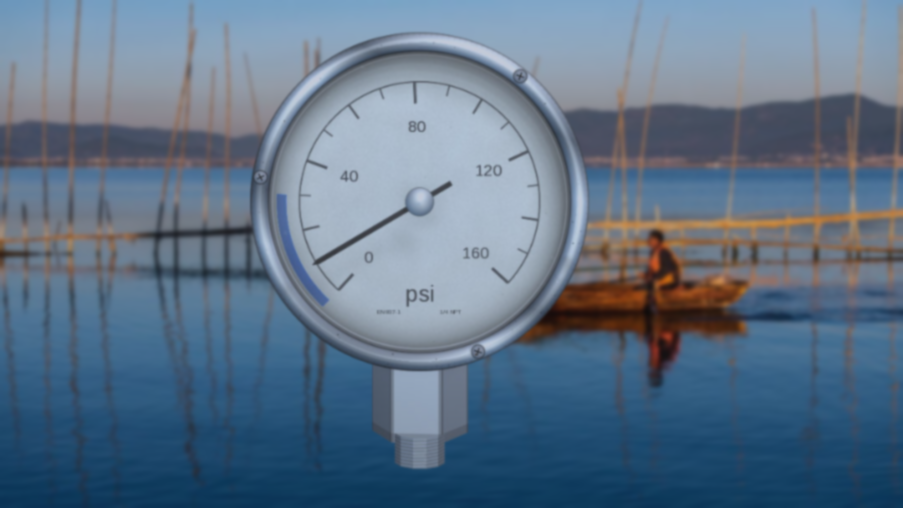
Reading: **10** psi
